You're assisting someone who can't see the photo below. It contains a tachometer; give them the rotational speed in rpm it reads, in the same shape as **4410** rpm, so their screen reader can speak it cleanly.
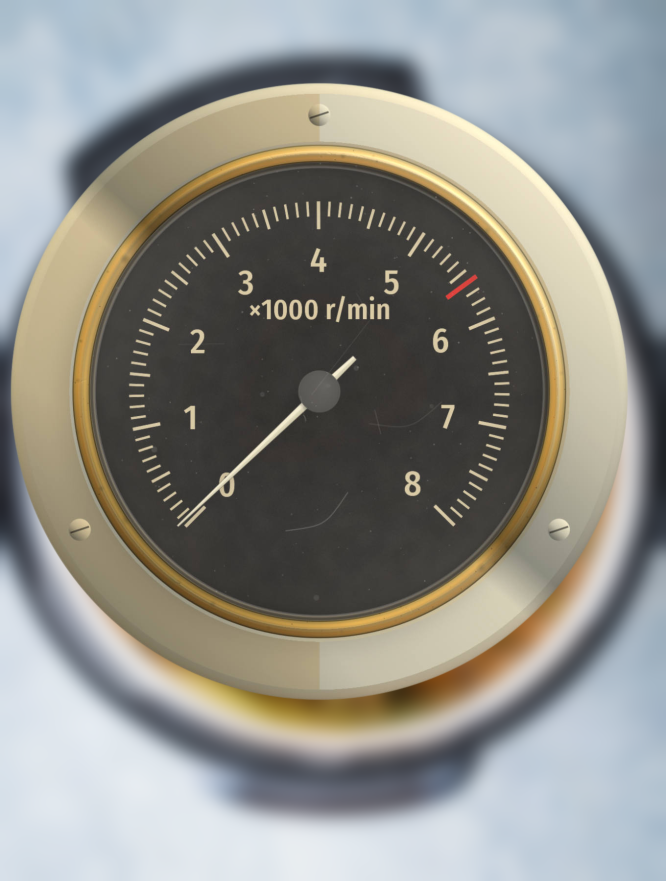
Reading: **50** rpm
